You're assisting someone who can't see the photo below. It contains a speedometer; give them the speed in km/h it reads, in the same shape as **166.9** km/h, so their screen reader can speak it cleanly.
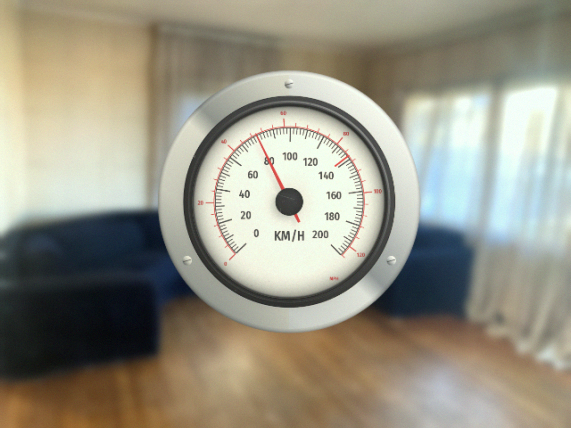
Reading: **80** km/h
